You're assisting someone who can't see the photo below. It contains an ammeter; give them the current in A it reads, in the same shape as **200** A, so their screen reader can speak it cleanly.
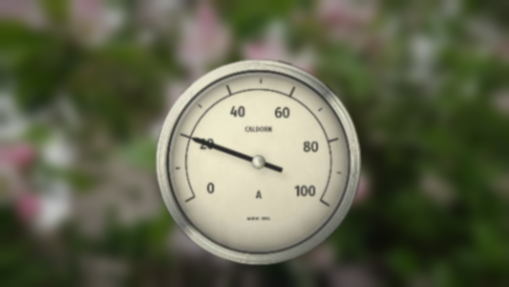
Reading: **20** A
